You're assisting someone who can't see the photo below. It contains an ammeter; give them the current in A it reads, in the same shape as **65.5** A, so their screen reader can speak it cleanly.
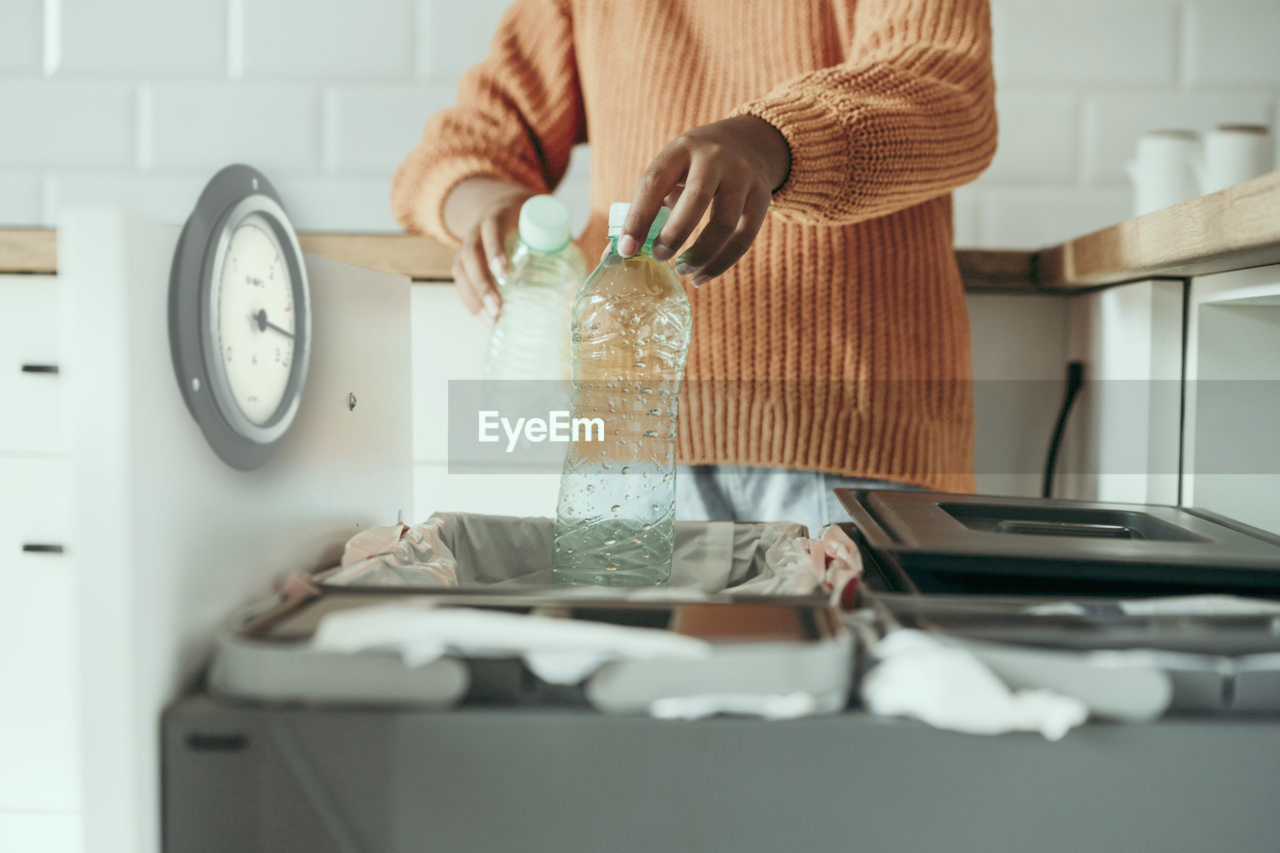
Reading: **2.75** A
